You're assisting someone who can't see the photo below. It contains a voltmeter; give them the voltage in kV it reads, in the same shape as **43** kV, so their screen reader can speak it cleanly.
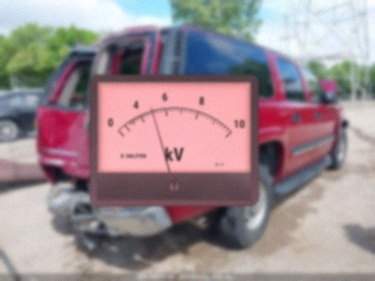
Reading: **5** kV
